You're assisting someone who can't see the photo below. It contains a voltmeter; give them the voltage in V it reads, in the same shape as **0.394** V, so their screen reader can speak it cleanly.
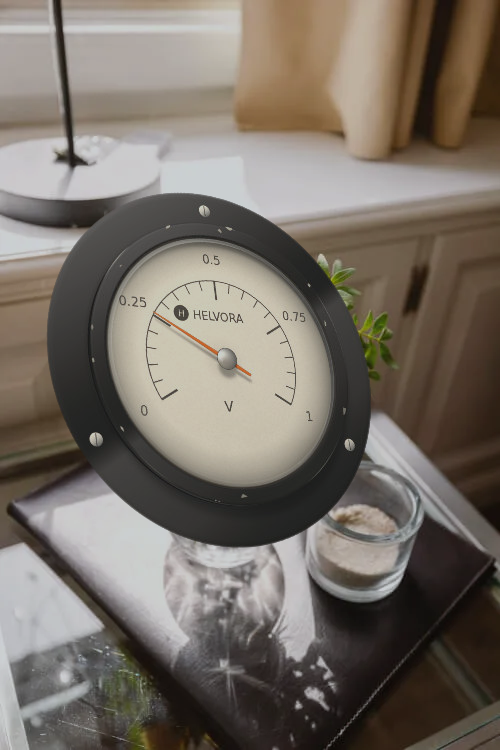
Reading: **0.25** V
